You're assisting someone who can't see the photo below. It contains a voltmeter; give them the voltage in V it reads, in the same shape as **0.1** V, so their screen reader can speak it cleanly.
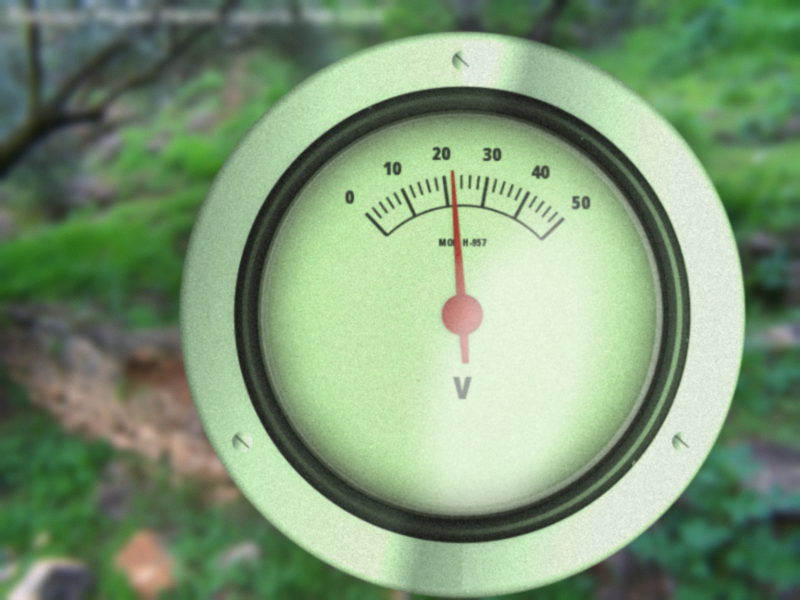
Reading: **22** V
